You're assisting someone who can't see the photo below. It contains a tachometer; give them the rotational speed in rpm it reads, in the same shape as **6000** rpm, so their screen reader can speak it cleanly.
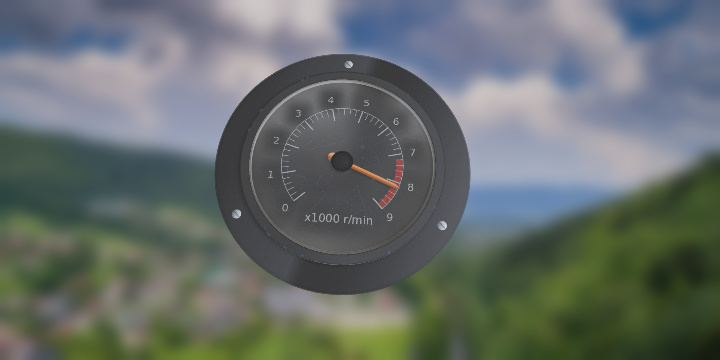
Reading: **8200** rpm
